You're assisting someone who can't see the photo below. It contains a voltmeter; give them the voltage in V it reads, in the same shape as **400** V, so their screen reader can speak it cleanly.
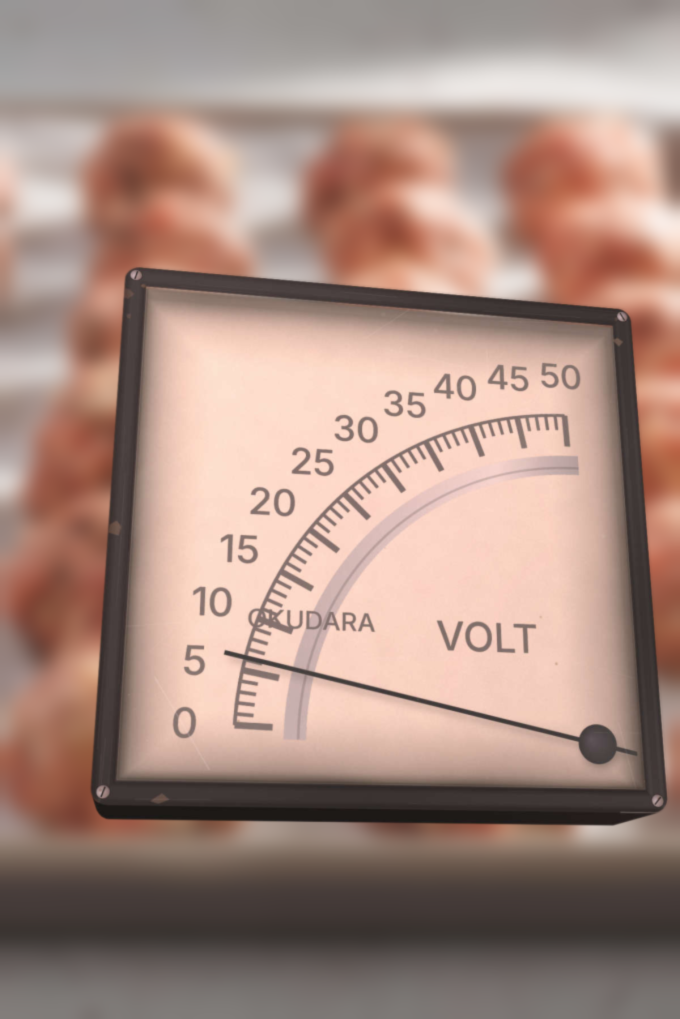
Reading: **6** V
